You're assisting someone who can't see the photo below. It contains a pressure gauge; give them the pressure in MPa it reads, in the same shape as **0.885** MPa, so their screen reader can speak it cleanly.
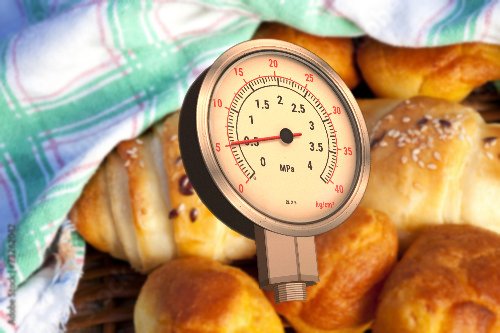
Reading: **0.5** MPa
